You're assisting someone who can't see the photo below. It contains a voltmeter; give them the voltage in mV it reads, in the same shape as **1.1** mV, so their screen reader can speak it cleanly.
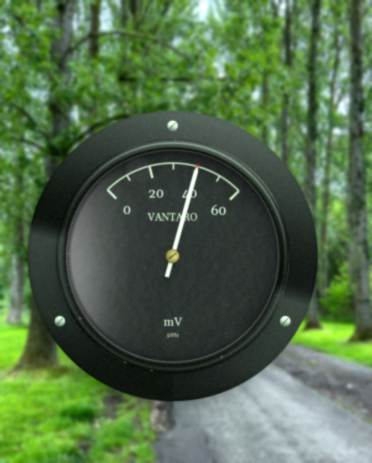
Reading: **40** mV
